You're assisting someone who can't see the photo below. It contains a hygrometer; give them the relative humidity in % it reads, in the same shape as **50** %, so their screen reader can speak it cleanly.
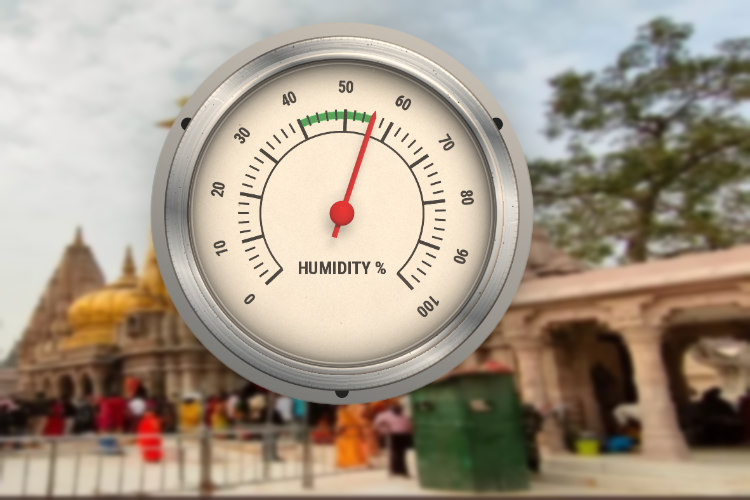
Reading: **56** %
